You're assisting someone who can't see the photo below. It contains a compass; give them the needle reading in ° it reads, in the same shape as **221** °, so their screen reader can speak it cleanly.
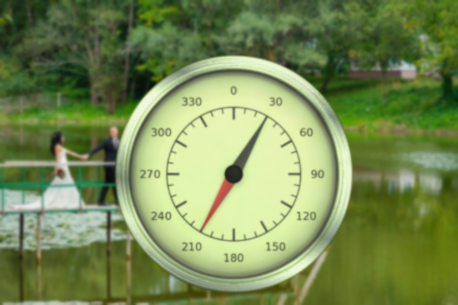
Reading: **210** °
